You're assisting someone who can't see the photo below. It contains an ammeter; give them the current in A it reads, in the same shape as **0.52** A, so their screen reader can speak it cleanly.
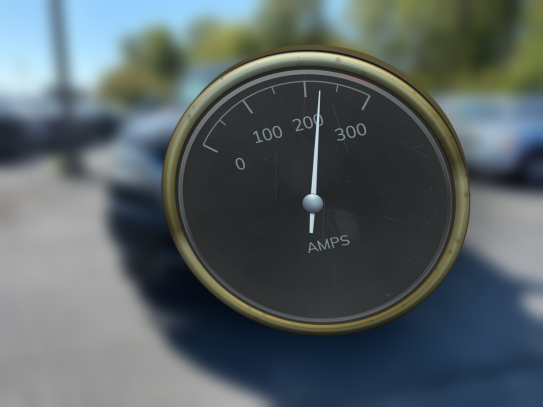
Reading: **225** A
